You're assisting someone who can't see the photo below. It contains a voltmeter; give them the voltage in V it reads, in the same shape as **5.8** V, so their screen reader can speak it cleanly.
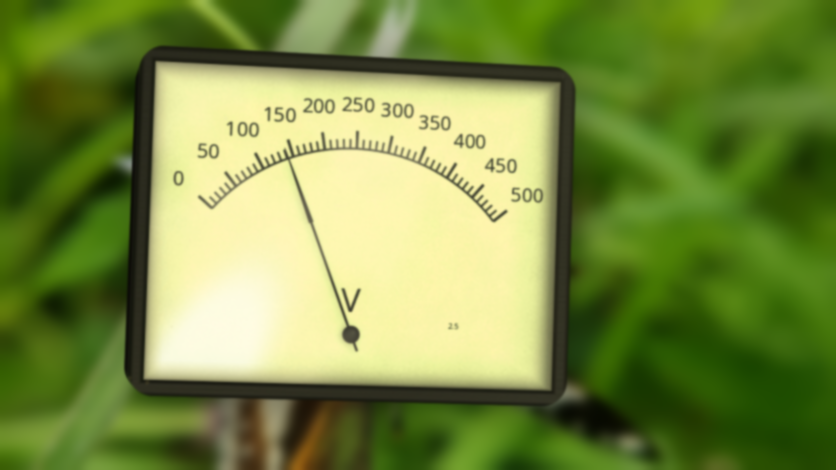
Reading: **140** V
